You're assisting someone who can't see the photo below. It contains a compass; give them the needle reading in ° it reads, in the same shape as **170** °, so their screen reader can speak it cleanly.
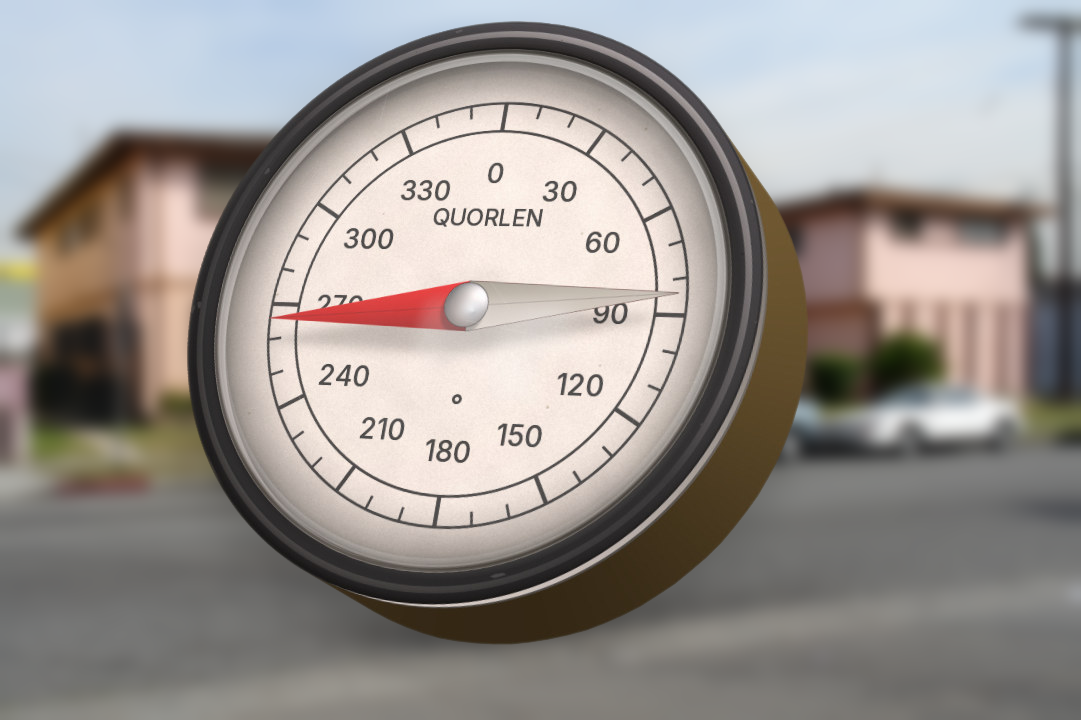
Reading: **265** °
